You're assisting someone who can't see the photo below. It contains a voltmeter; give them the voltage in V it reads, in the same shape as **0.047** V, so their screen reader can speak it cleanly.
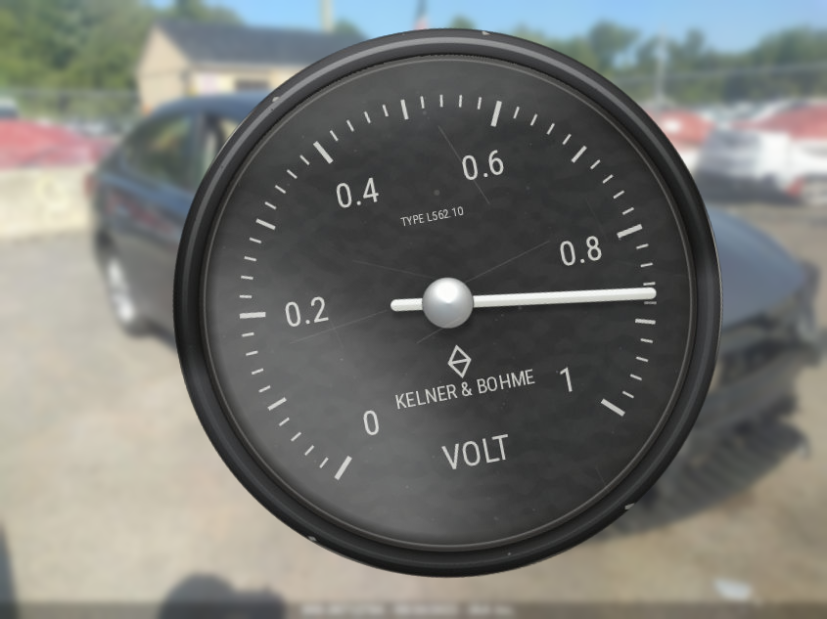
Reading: **0.87** V
